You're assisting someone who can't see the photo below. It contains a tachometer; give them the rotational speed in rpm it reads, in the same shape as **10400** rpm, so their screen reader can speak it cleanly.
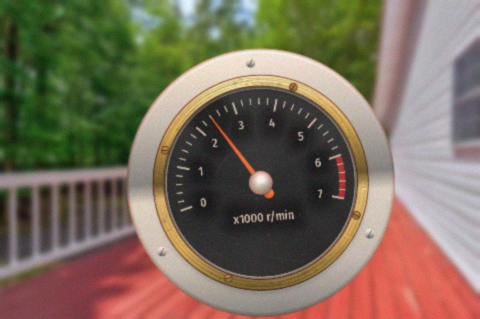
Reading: **2400** rpm
